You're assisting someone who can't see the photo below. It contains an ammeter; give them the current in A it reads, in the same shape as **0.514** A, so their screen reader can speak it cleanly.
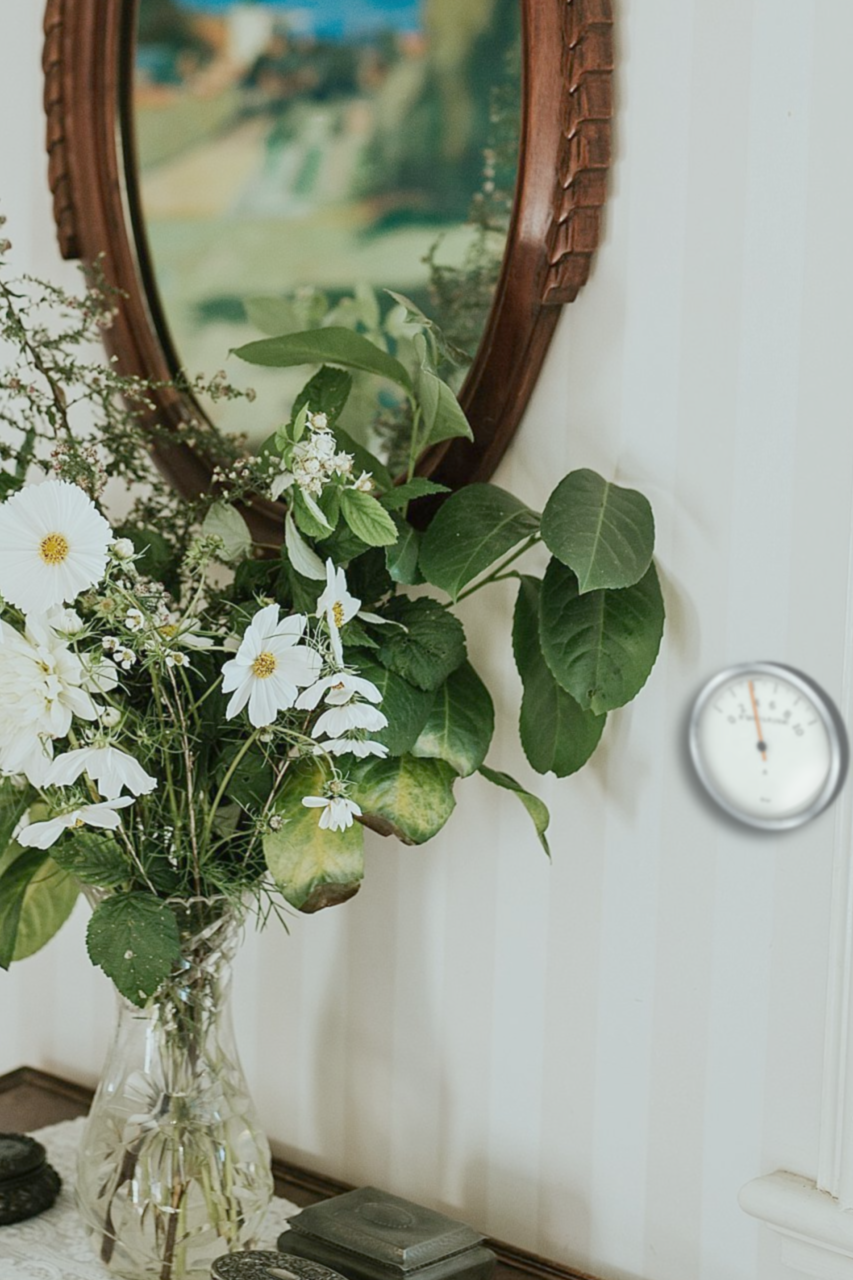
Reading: **4** A
